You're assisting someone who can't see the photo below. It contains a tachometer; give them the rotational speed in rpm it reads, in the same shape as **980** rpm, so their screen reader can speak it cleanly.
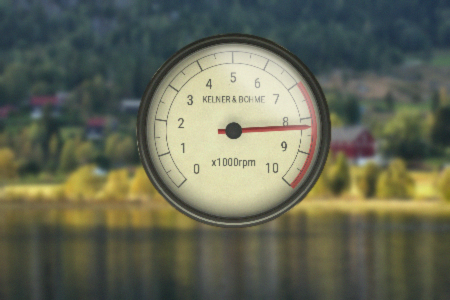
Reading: **8250** rpm
